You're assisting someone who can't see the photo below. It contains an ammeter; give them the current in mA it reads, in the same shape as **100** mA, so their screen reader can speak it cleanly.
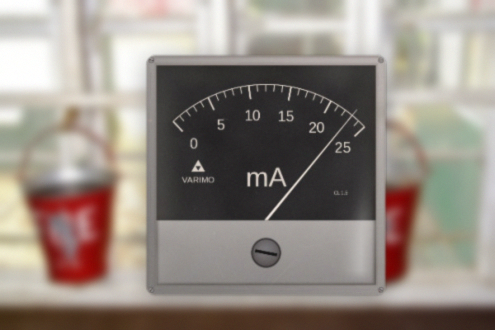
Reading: **23** mA
